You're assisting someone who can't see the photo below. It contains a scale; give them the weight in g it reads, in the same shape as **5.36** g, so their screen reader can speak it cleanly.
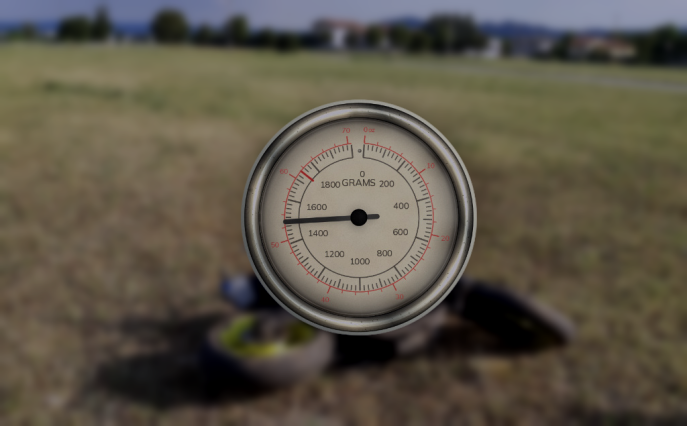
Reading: **1500** g
